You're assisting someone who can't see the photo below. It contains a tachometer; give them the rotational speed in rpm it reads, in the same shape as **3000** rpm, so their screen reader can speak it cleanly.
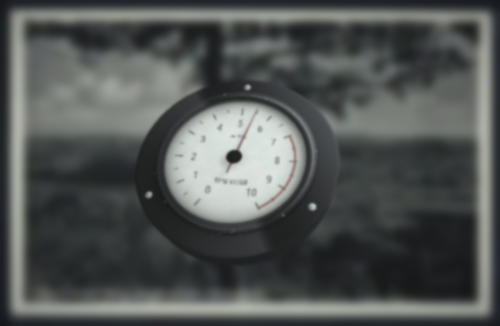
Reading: **5500** rpm
